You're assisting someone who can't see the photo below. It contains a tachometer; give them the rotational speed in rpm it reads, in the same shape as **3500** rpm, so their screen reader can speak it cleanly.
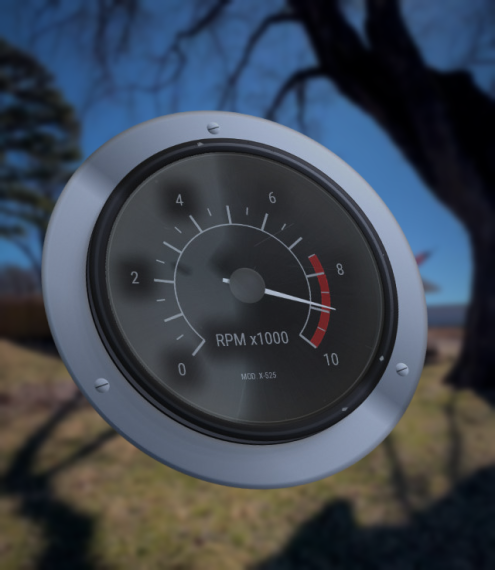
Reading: **9000** rpm
